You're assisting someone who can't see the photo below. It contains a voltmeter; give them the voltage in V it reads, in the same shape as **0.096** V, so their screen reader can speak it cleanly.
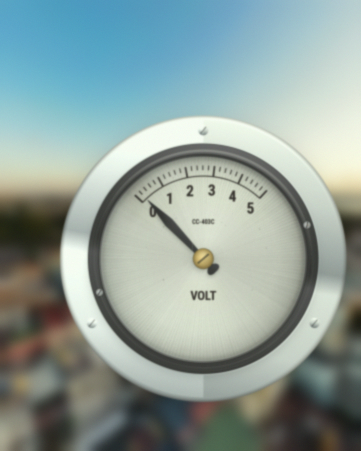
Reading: **0.2** V
